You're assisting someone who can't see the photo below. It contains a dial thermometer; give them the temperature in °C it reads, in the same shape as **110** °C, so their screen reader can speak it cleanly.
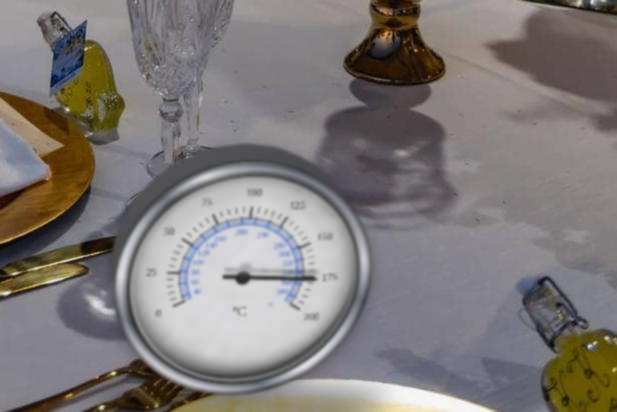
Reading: **175** °C
